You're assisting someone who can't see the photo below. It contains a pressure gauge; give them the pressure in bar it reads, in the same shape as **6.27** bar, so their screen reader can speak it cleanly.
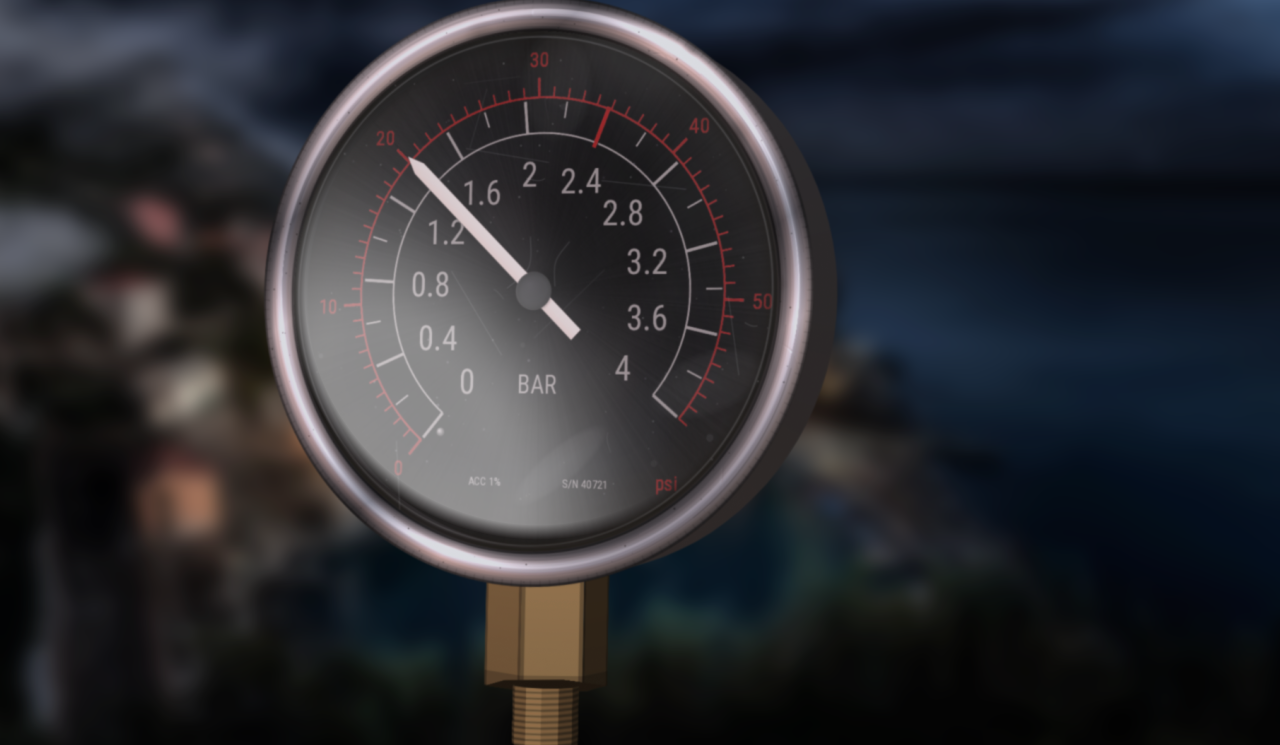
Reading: **1.4** bar
